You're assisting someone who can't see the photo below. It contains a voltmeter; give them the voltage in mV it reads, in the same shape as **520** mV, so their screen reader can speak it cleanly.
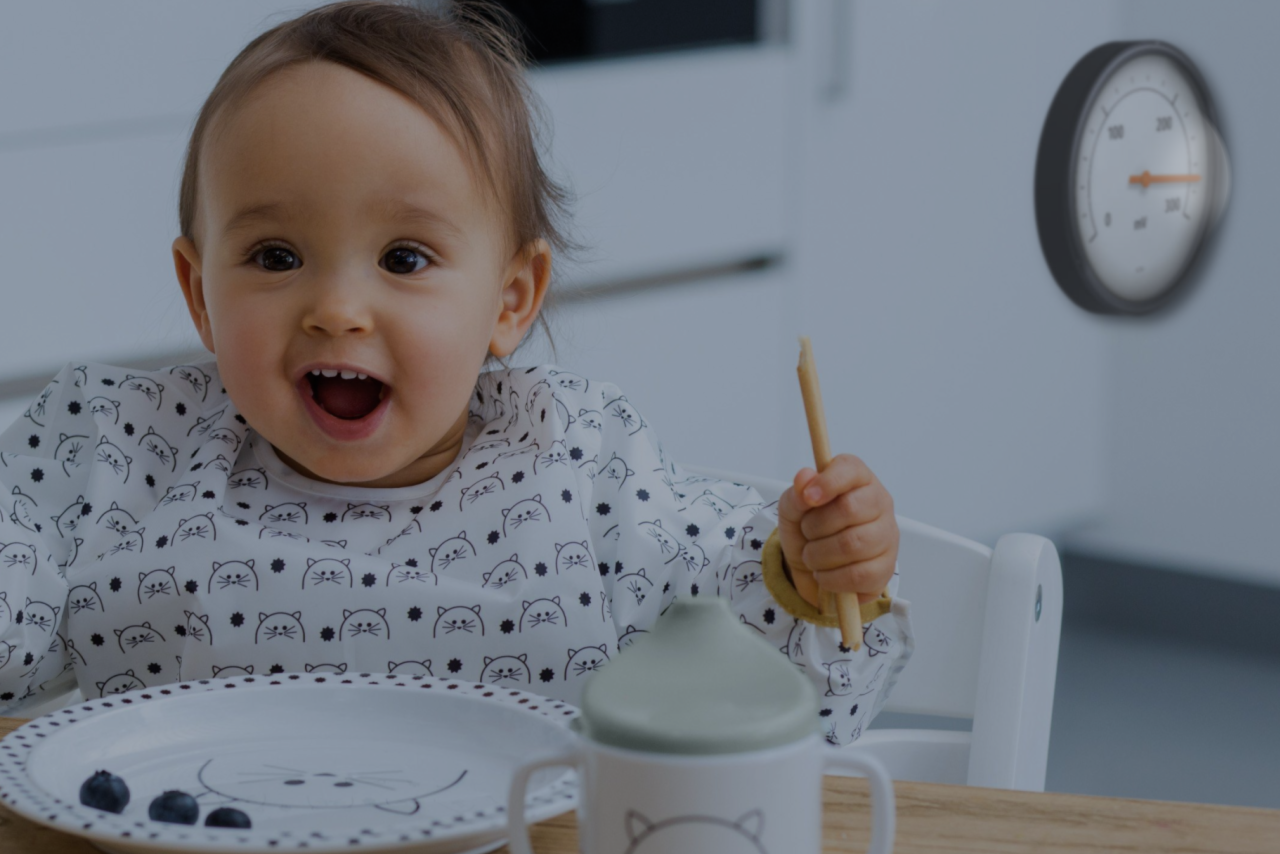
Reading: **270** mV
